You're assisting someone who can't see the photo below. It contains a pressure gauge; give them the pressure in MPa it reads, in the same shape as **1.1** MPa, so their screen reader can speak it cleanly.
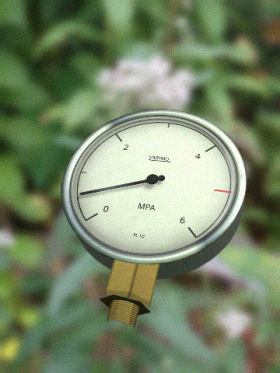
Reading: **0.5** MPa
